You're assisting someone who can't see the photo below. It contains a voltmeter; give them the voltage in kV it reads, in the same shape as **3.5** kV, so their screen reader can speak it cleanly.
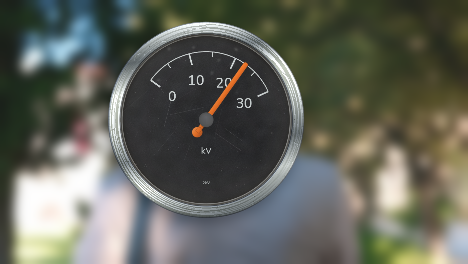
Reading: **22.5** kV
